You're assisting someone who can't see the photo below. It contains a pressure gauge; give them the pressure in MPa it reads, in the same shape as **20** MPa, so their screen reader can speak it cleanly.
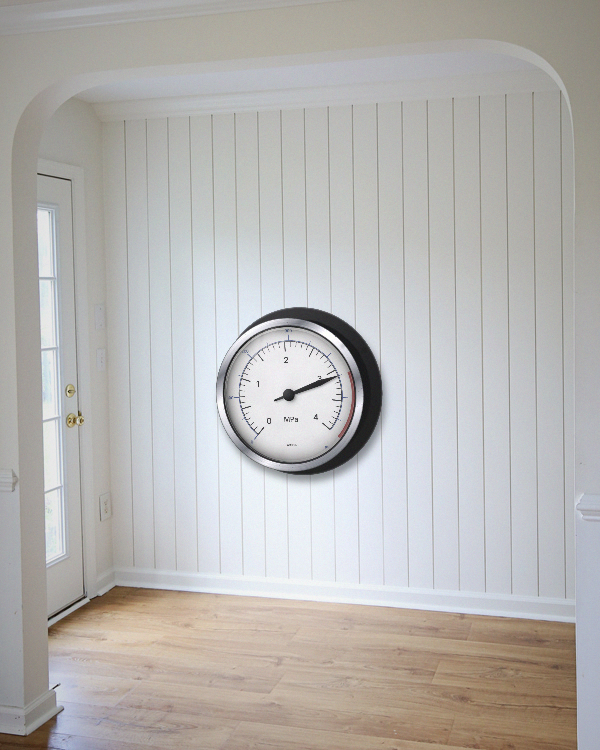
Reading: **3.1** MPa
